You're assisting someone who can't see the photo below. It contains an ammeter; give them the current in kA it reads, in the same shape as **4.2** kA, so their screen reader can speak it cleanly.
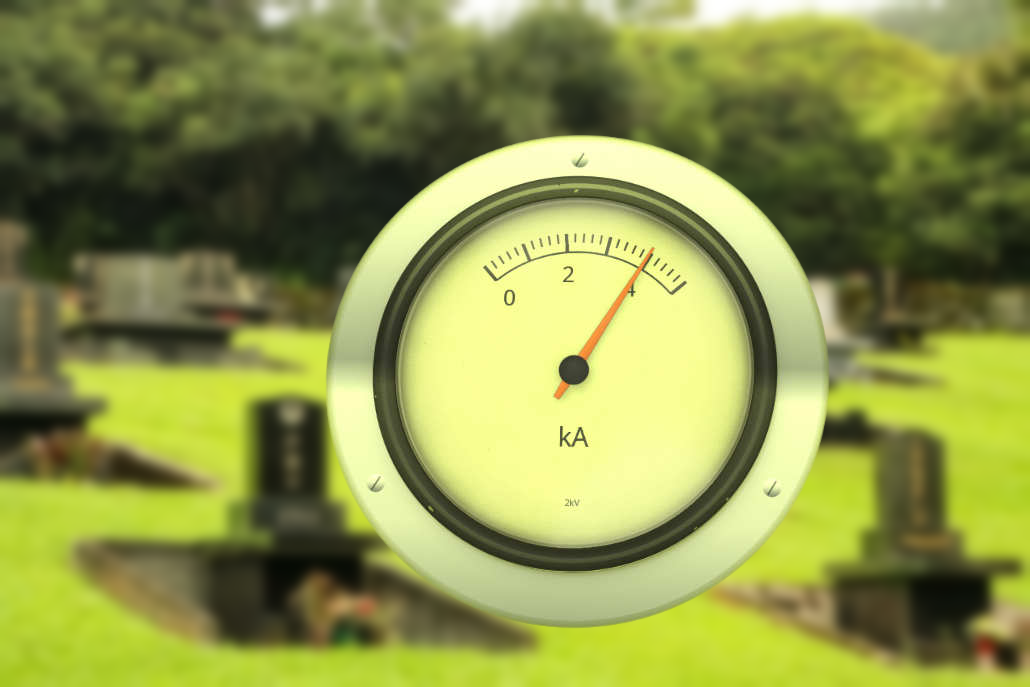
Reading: **4** kA
